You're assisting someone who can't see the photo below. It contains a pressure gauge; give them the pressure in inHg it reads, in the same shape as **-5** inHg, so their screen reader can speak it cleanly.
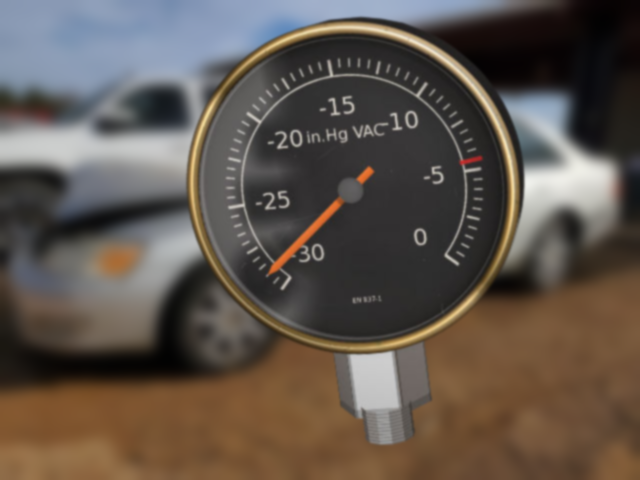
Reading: **-29** inHg
